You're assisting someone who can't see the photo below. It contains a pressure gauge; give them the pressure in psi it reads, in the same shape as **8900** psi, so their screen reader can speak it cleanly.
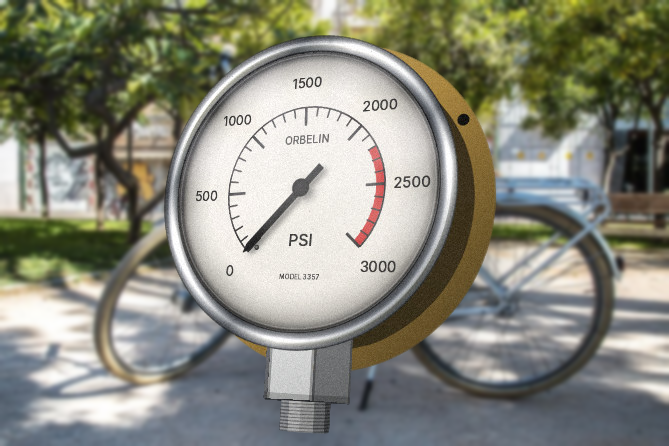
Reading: **0** psi
